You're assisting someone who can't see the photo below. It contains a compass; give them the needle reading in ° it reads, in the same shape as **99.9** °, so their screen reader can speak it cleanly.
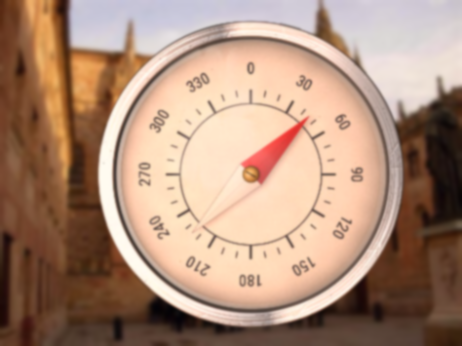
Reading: **45** °
